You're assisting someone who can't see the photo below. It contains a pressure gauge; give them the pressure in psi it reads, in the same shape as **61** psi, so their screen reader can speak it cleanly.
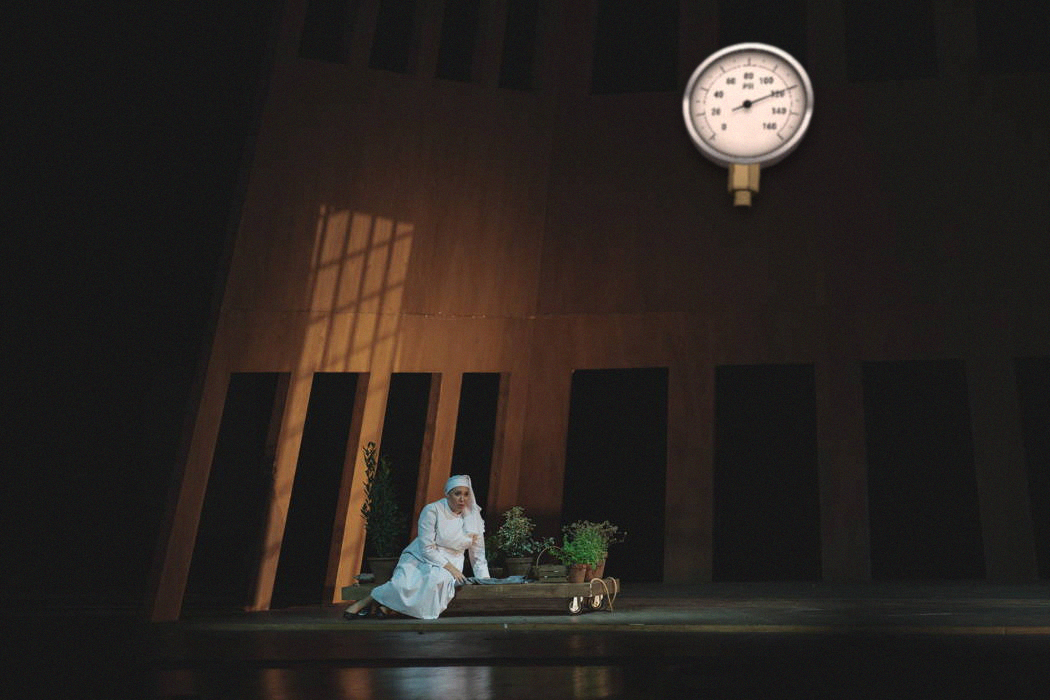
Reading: **120** psi
